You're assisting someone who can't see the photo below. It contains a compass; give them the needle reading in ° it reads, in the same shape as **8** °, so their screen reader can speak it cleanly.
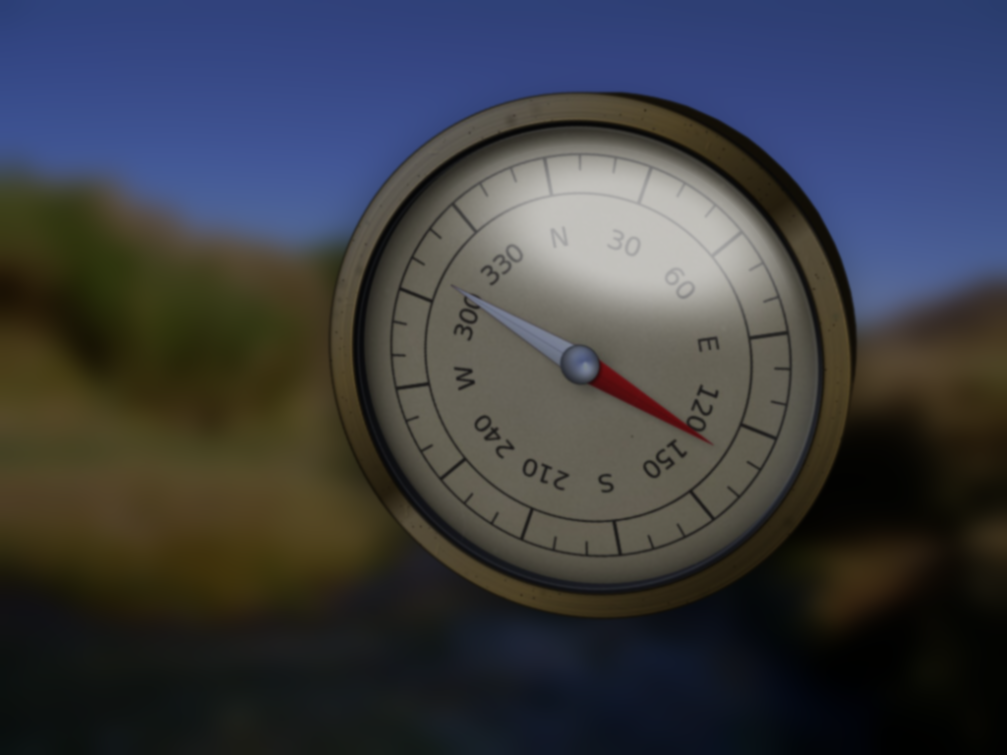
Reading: **130** °
